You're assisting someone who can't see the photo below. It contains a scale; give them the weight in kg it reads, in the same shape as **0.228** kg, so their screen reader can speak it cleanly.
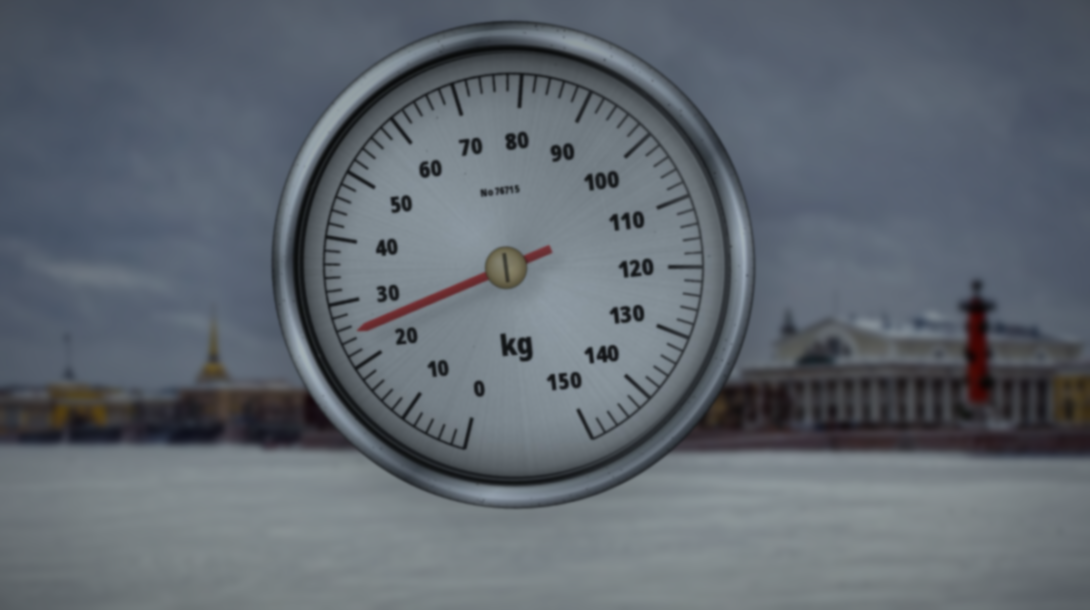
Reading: **25** kg
